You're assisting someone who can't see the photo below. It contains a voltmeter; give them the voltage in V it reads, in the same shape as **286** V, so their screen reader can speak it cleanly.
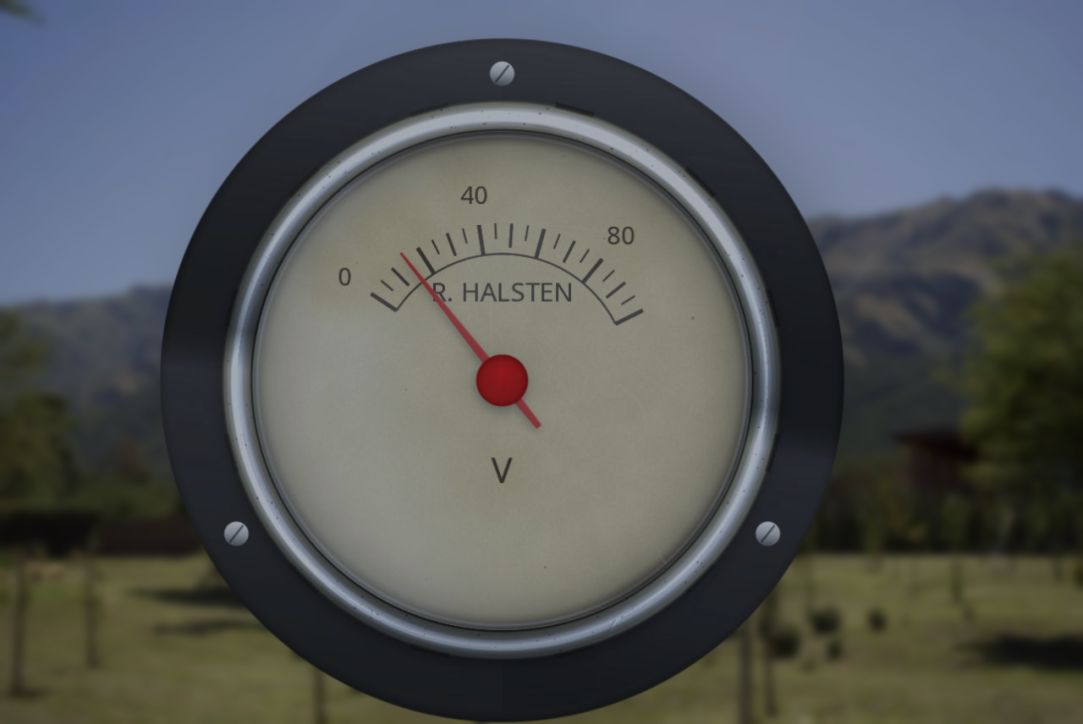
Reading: **15** V
